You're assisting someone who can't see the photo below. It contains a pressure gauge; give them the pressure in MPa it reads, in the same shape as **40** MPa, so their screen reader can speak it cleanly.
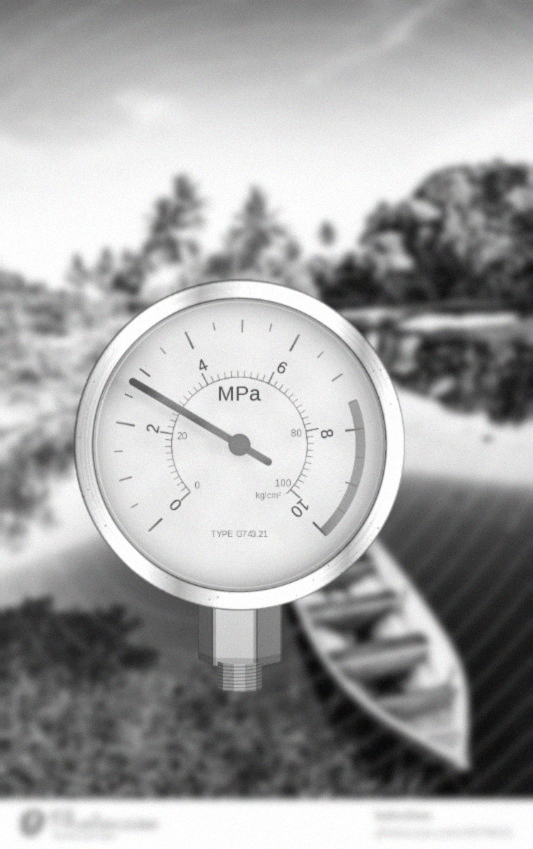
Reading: **2.75** MPa
